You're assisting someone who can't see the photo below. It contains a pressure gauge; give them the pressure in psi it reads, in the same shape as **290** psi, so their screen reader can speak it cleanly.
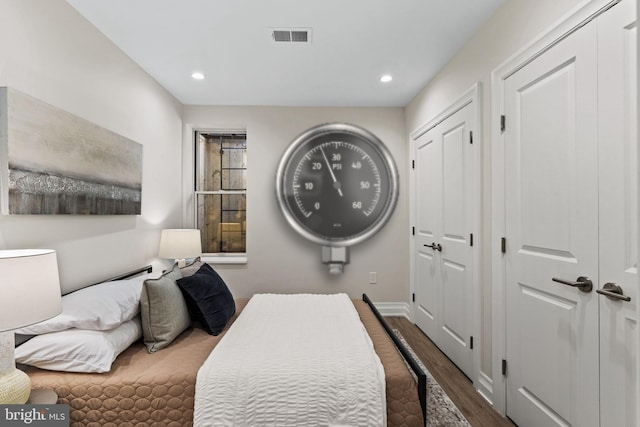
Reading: **25** psi
